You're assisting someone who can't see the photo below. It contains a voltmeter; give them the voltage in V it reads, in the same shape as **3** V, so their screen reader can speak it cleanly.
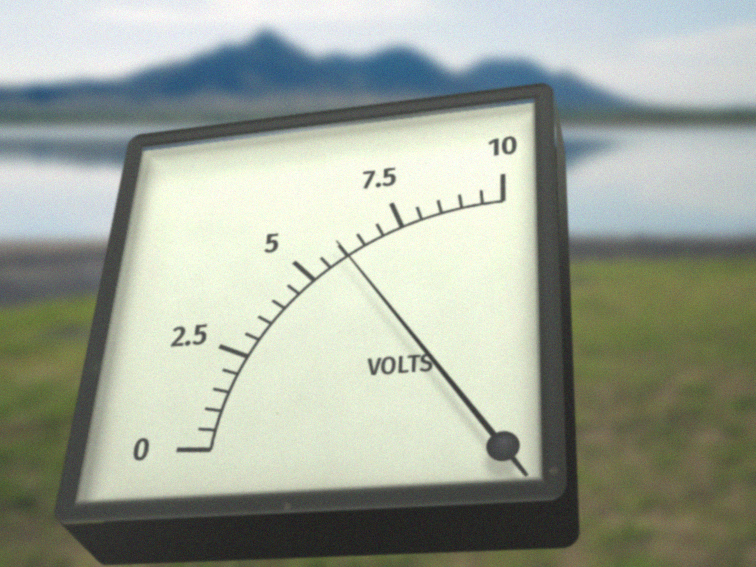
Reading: **6** V
